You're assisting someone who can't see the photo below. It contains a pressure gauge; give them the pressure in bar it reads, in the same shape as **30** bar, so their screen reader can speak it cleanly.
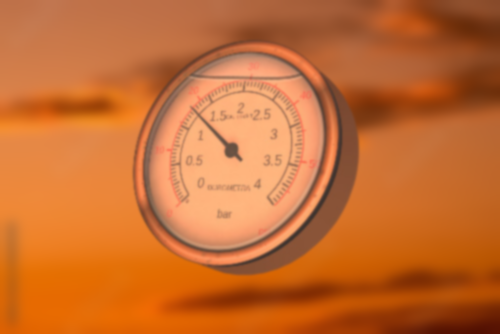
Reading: **1.25** bar
